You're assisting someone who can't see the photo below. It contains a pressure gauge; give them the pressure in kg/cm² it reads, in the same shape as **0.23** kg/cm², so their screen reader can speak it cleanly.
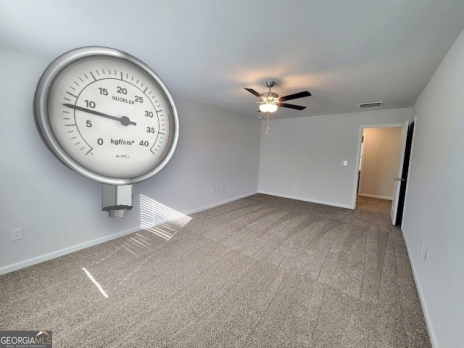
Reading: **8** kg/cm²
